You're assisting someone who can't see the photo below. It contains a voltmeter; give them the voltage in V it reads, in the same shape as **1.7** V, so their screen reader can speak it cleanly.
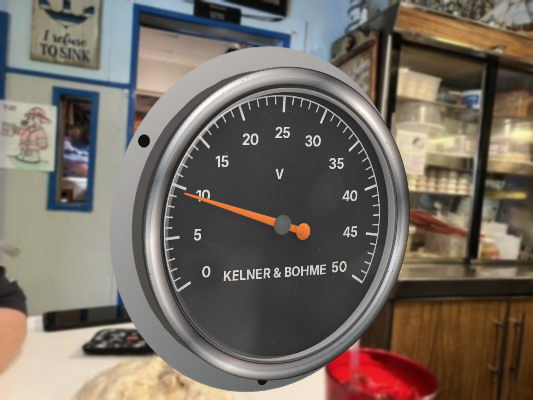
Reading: **9.5** V
